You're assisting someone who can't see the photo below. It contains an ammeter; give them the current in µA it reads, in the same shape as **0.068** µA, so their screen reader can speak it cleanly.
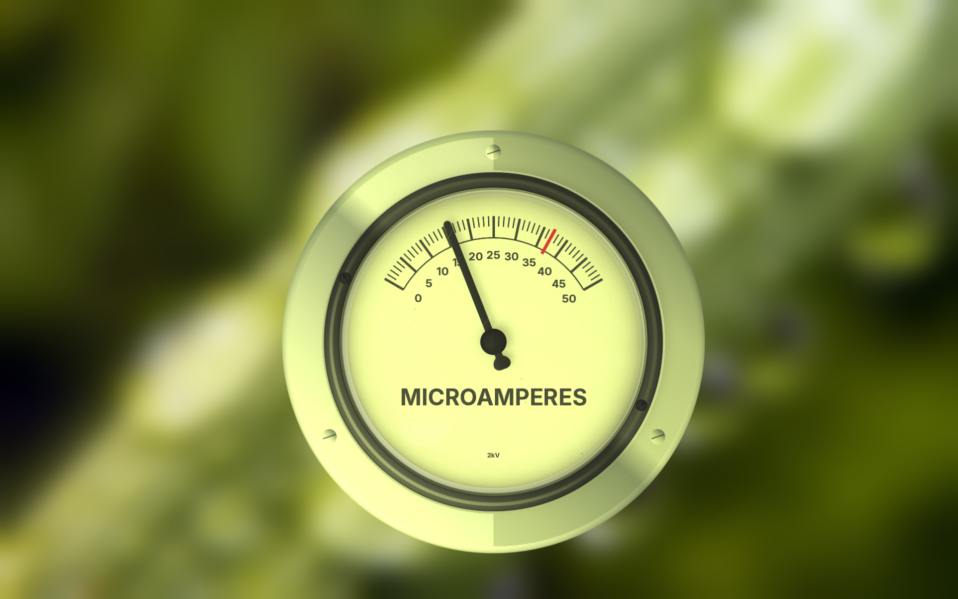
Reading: **16** µA
